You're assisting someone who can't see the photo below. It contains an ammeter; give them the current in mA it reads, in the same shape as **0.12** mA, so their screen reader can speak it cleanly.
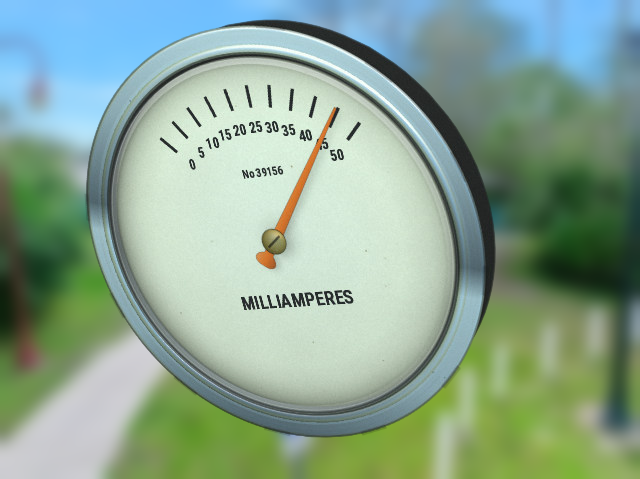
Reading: **45** mA
